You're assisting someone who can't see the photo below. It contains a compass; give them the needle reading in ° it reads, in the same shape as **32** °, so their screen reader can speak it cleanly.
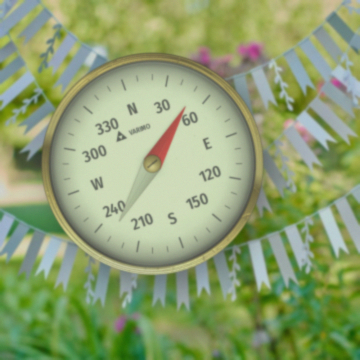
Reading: **50** °
